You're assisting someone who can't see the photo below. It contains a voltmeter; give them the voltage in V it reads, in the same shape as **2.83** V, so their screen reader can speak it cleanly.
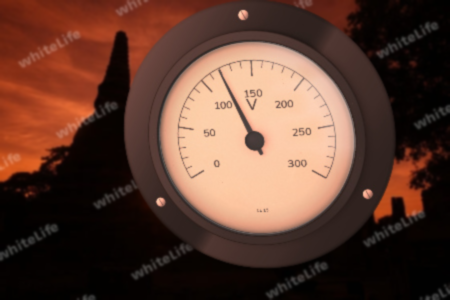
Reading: **120** V
